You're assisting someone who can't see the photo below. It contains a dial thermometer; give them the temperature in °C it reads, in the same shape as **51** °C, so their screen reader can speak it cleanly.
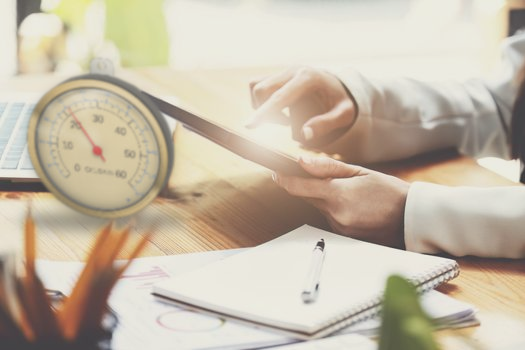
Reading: **22** °C
